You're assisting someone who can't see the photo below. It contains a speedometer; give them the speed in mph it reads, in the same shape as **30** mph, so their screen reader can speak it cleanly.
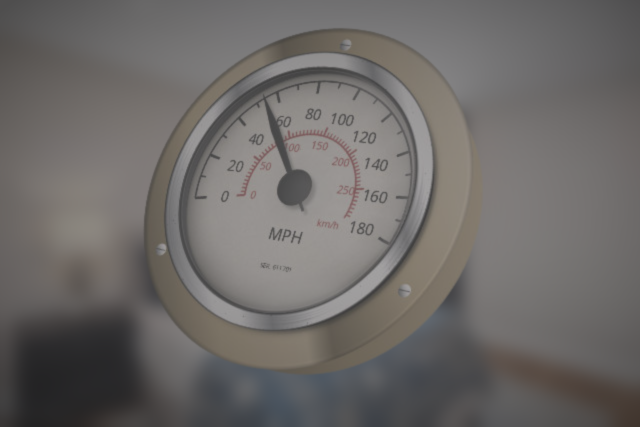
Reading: **55** mph
